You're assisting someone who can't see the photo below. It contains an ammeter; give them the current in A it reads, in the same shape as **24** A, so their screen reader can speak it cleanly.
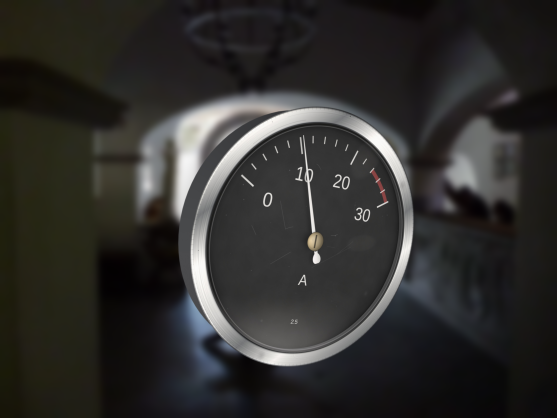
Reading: **10** A
